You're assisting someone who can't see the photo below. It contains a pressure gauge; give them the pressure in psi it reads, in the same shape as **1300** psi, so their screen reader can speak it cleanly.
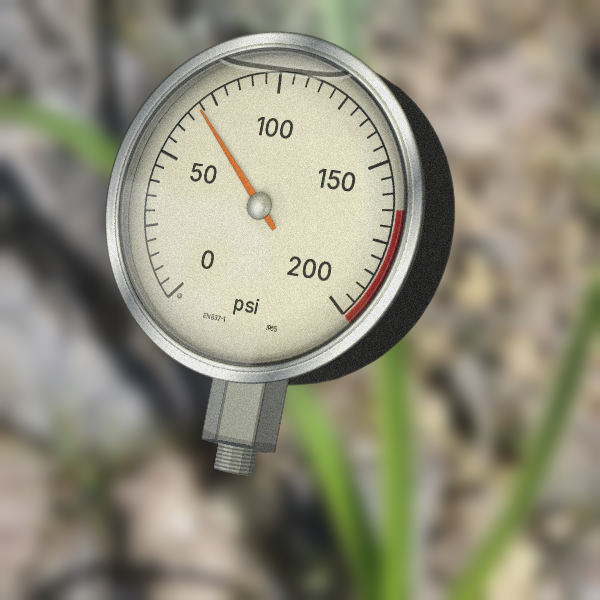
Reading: **70** psi
